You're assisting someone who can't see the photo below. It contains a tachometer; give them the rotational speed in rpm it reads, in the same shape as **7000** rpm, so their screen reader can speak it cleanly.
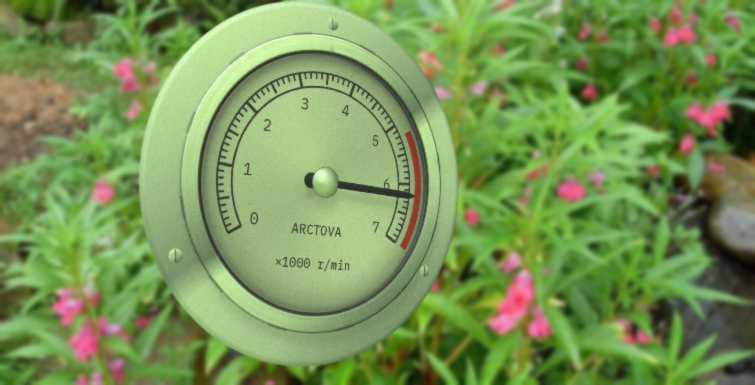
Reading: **6200** rpm
